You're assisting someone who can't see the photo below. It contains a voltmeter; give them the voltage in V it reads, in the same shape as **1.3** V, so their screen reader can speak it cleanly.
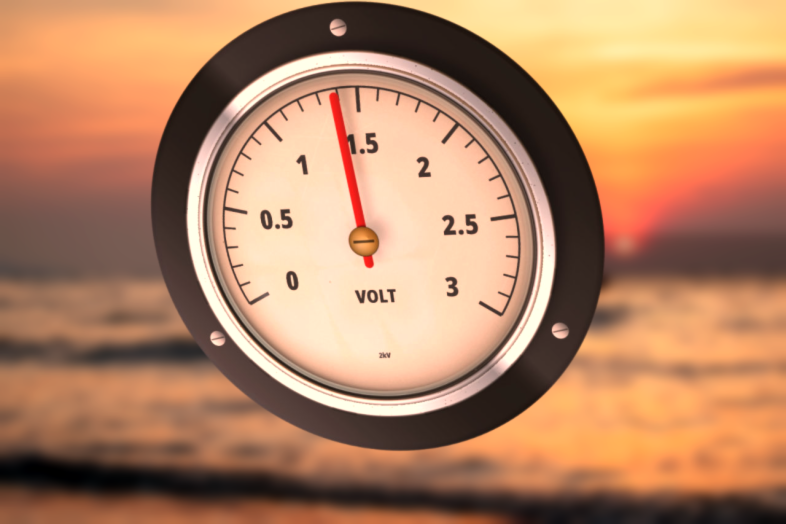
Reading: **1.4** V
